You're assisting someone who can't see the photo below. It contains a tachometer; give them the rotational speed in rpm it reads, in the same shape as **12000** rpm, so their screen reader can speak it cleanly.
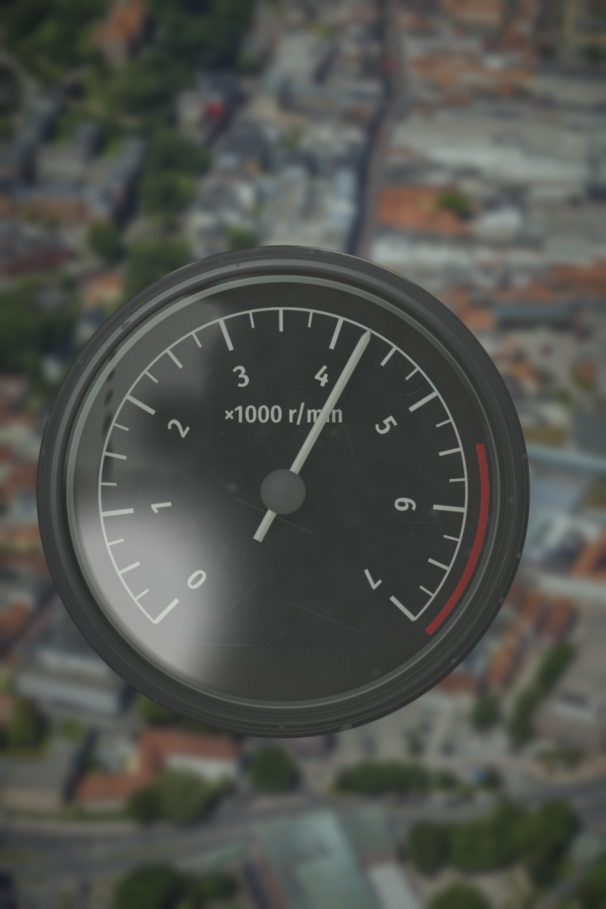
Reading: **4250** rpm
